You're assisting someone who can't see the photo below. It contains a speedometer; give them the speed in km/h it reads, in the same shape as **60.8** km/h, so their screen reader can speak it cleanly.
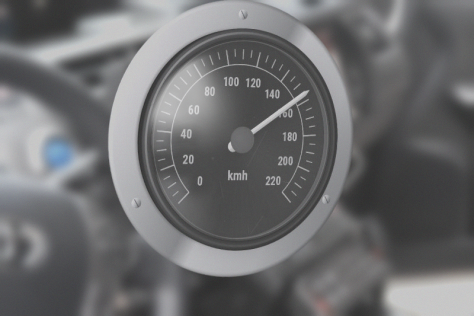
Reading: **155** km/h
